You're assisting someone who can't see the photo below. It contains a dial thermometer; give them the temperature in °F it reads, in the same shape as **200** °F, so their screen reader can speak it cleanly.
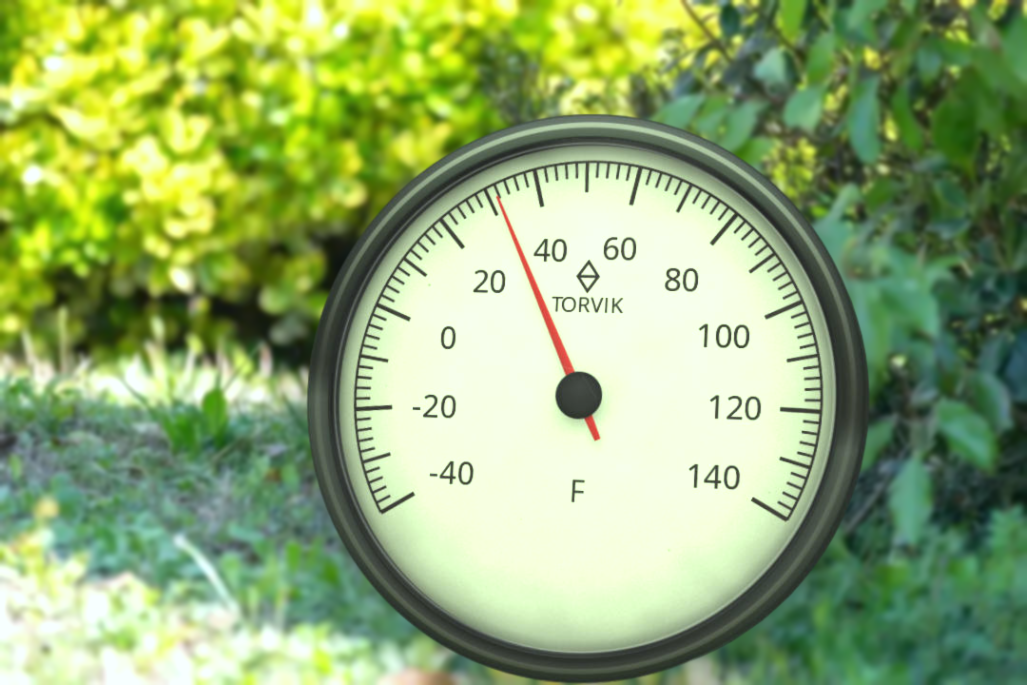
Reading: **32** °F
